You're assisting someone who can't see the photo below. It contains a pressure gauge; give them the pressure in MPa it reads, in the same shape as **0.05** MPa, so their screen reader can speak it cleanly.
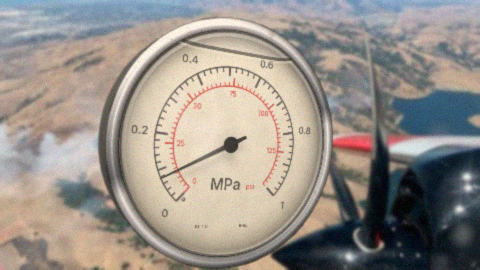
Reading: **0.08** MPa
